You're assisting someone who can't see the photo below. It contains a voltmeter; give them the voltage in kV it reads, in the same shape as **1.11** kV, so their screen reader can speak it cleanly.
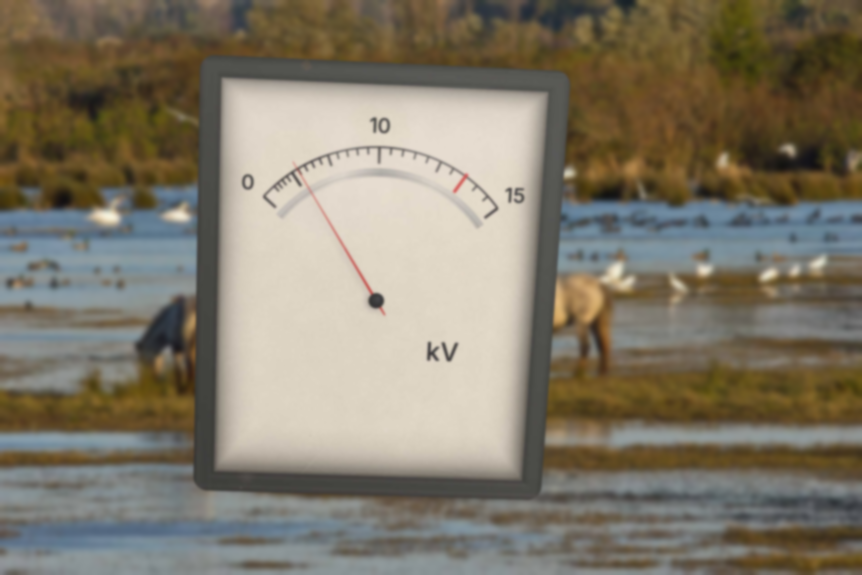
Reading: **5.5** kV
